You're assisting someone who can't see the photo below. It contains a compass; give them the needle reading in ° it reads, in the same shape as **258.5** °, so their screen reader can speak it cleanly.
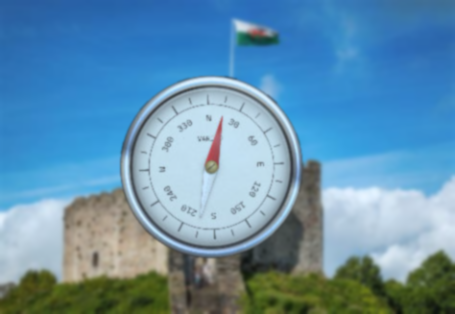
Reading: **15** °
